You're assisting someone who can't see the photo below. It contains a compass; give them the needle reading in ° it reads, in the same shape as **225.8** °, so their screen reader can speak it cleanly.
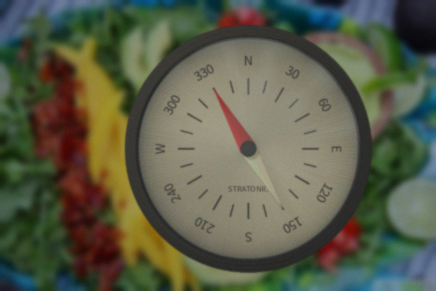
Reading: **330** °
